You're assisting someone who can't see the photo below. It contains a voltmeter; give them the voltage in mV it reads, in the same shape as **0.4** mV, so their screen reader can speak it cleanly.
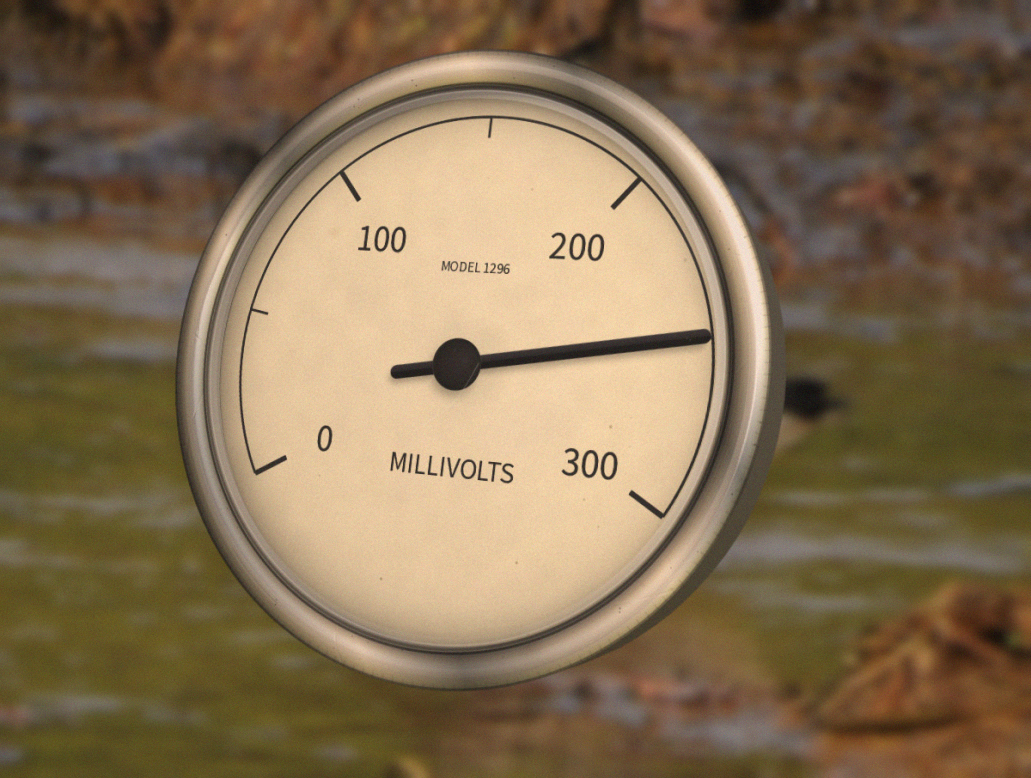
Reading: **250** mV
